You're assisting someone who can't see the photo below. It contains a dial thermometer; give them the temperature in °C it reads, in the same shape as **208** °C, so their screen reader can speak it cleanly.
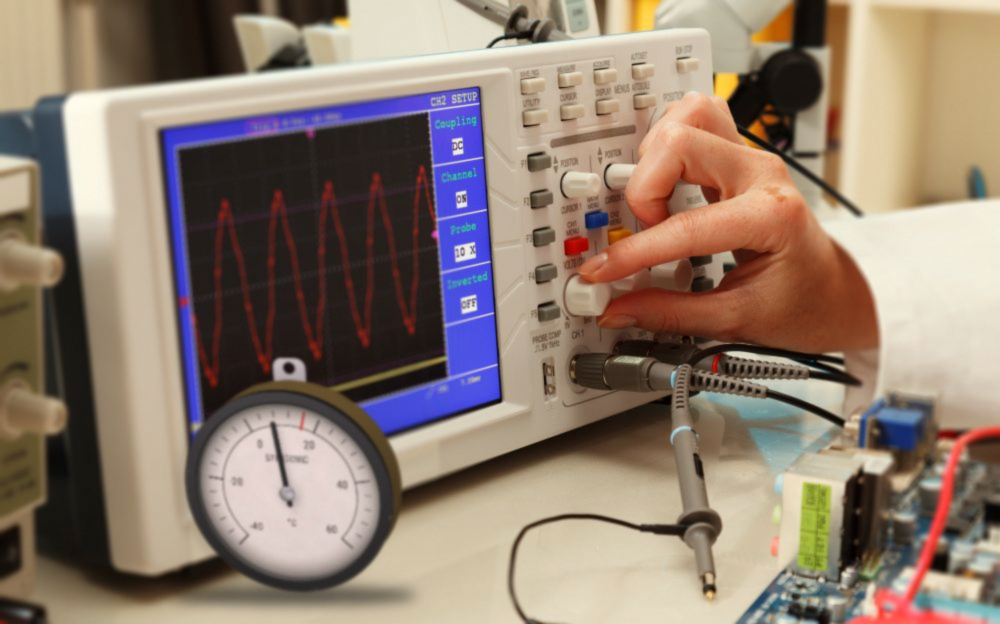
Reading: **8** °C
